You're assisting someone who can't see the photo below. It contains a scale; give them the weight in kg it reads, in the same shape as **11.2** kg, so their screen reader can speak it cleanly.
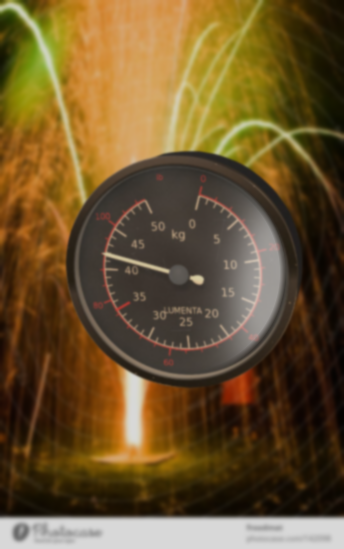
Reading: **42** kg
